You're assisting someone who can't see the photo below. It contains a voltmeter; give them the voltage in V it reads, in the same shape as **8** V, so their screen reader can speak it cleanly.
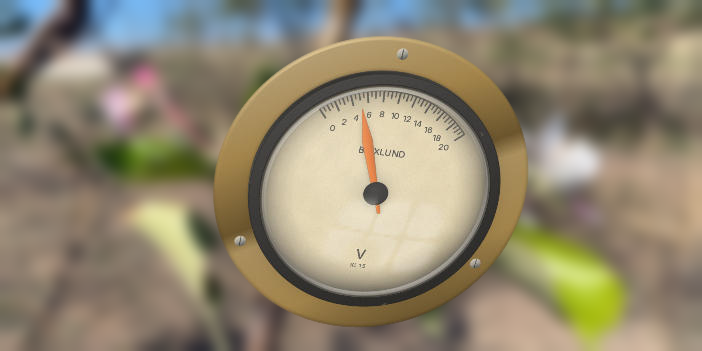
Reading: **5** V
